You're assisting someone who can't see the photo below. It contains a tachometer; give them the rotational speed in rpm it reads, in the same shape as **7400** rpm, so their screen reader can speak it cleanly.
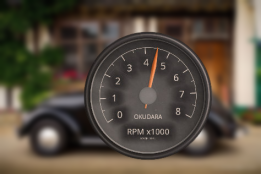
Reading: **4500** rpm
